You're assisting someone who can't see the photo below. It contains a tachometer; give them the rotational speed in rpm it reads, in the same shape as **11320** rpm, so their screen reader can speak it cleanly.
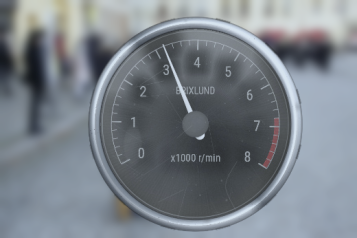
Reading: **3200** rpm
